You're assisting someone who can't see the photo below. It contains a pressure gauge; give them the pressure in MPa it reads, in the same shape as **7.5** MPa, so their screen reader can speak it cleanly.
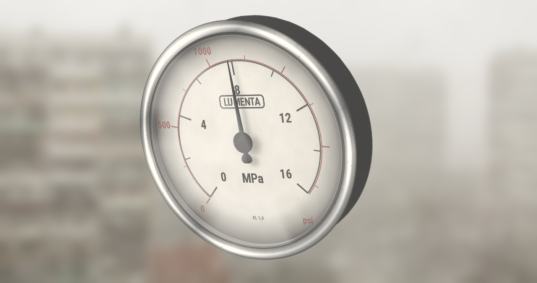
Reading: **8** MPa
